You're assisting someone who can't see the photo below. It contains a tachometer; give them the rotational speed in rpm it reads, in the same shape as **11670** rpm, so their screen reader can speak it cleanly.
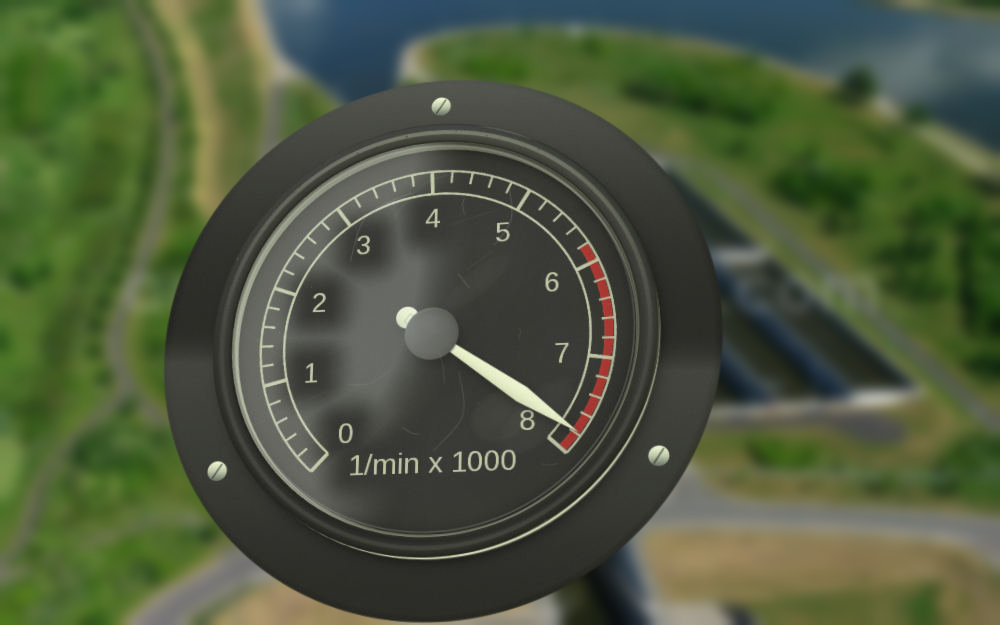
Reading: **7800** rpm
